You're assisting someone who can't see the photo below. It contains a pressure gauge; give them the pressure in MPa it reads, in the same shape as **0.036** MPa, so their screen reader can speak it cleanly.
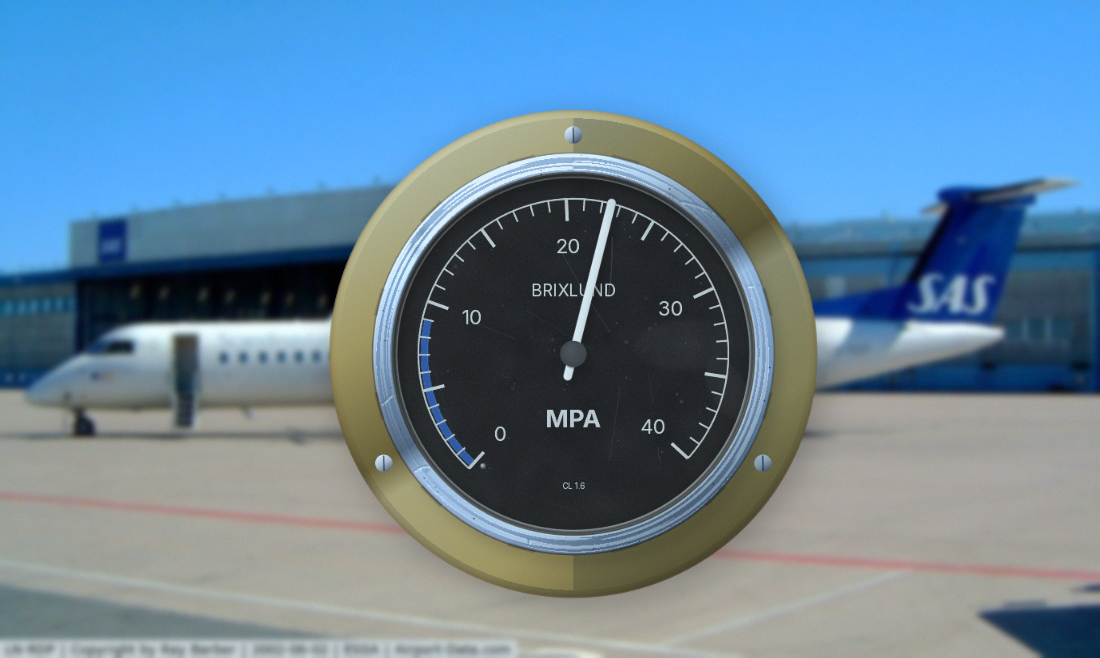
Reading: **22.5** MPa
